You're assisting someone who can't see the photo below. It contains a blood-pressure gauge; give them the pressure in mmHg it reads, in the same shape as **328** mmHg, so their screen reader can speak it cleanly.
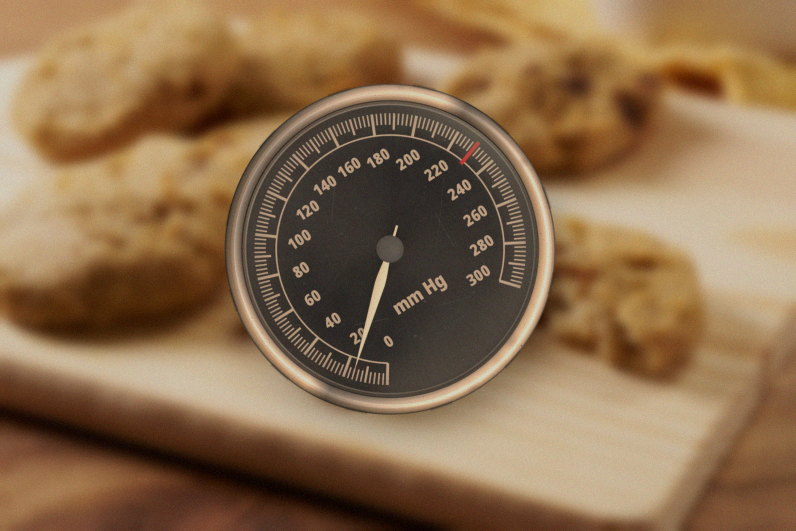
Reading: **16** mmHg
